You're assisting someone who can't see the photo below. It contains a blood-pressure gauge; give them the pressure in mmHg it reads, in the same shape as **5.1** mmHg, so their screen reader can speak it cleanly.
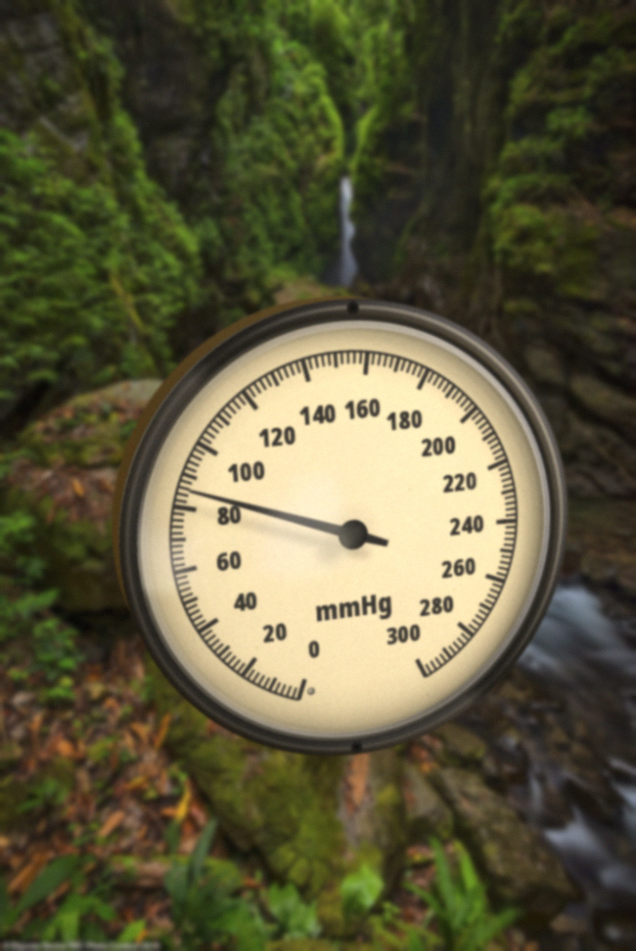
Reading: **86** mmHg
